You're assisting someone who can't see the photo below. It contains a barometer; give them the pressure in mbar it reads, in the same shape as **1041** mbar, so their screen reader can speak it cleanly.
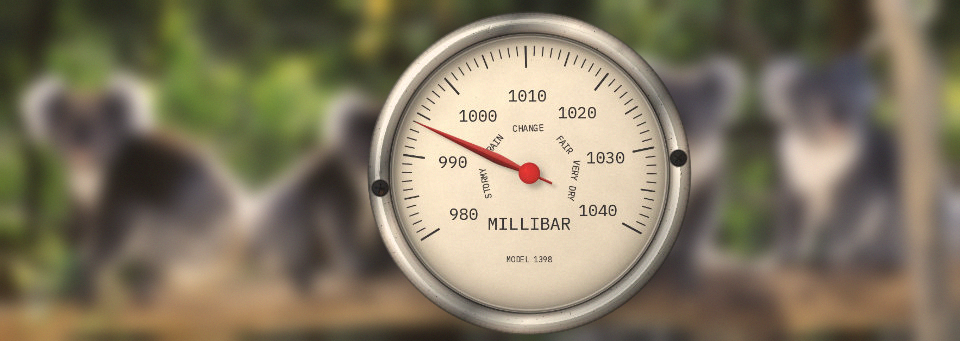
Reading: **994** mbar
